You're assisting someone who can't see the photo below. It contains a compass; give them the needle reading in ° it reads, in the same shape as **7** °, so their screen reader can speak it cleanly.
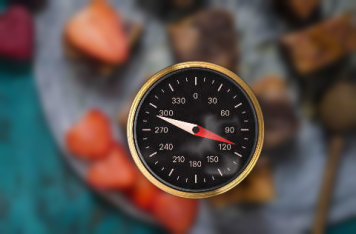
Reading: **110** °
